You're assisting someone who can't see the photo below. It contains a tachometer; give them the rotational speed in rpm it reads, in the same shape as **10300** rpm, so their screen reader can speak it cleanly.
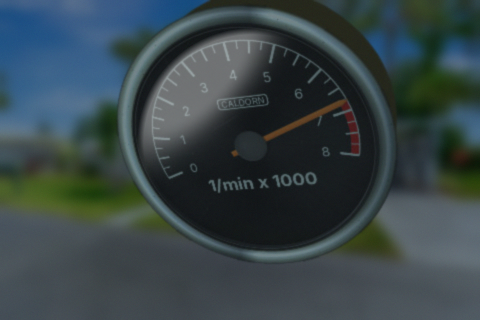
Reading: **6750** rpm
